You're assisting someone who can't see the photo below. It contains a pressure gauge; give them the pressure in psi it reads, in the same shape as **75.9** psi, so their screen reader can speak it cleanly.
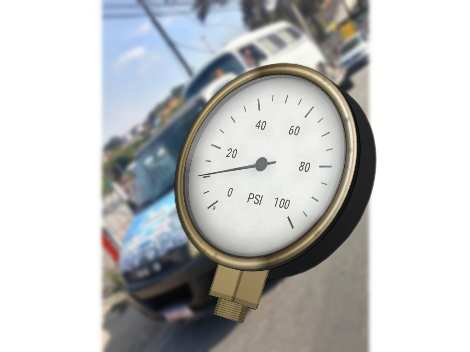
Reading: **10** psi
